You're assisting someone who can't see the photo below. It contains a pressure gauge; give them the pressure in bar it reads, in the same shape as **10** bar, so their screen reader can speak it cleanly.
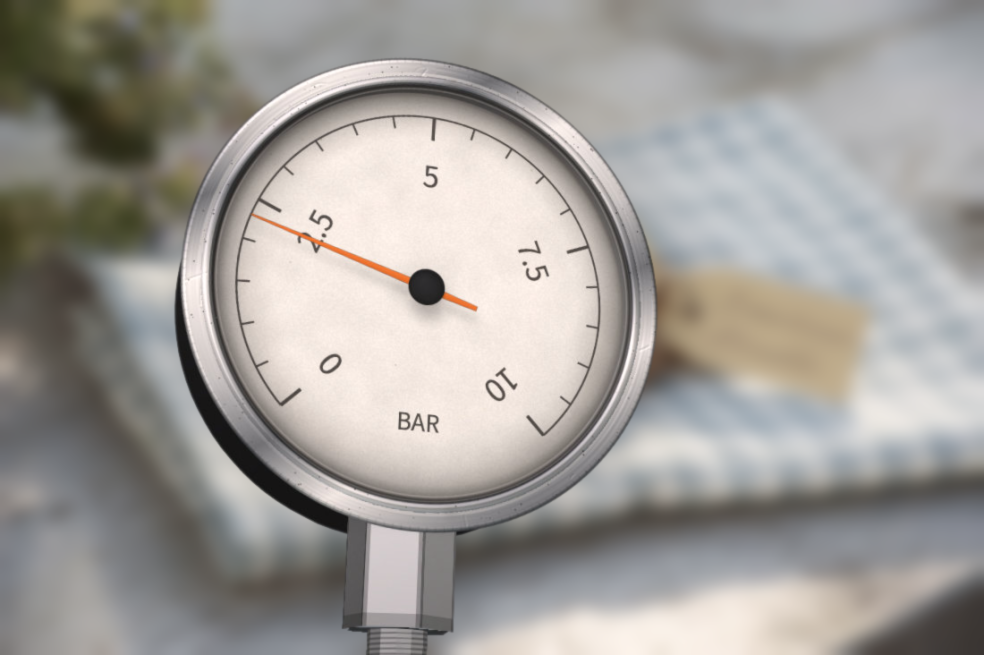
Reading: **2.25** bar
